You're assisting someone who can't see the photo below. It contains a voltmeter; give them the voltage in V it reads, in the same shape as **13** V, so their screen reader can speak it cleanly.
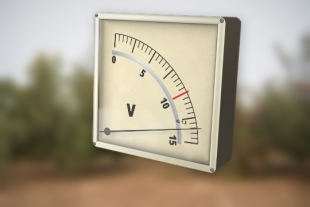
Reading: **13.5** V
